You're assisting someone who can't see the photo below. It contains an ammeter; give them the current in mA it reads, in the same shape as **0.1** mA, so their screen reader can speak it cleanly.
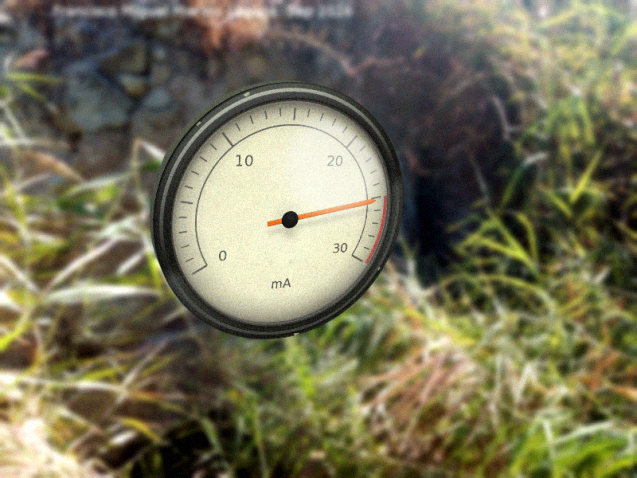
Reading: **25** mA
